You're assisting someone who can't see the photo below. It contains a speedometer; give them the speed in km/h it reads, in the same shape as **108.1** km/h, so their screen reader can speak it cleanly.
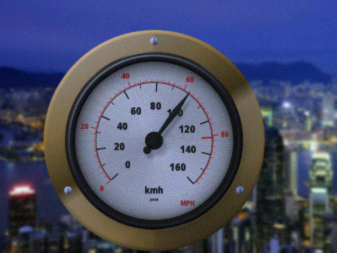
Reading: **100** km/h
